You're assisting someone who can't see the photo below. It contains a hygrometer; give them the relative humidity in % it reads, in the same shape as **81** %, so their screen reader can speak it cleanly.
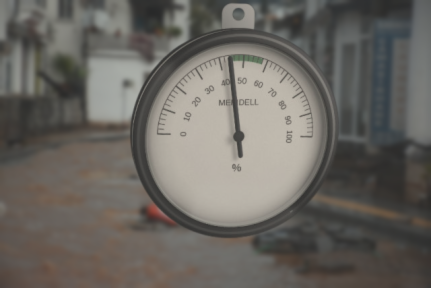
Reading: **44** %
